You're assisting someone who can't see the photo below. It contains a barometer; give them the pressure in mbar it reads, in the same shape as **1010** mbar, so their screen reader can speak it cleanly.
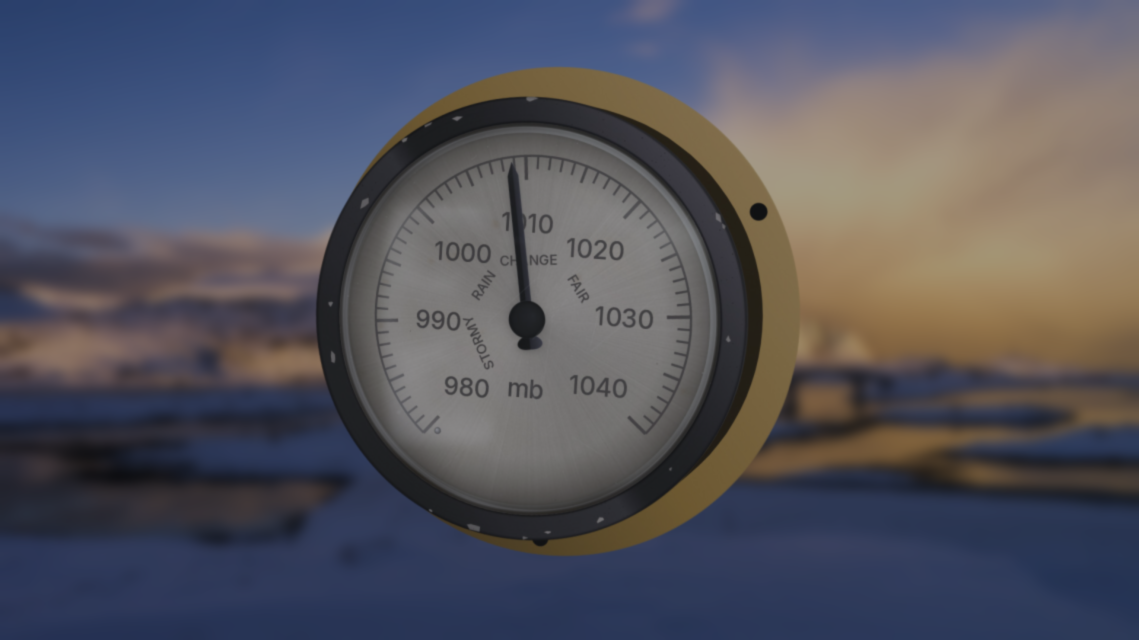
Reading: **1009** mbar
